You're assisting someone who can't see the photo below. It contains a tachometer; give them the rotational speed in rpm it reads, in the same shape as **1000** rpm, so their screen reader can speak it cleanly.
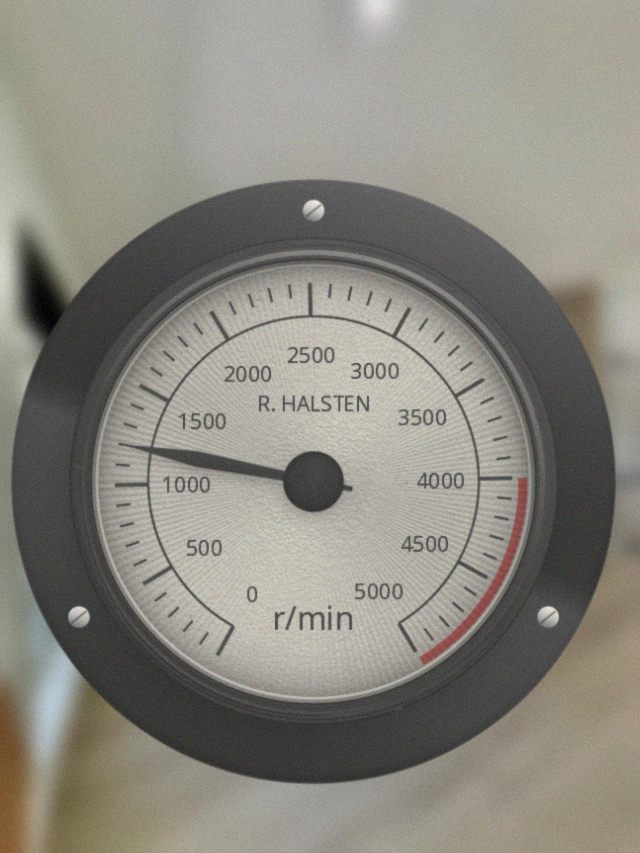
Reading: **1200** rpm
